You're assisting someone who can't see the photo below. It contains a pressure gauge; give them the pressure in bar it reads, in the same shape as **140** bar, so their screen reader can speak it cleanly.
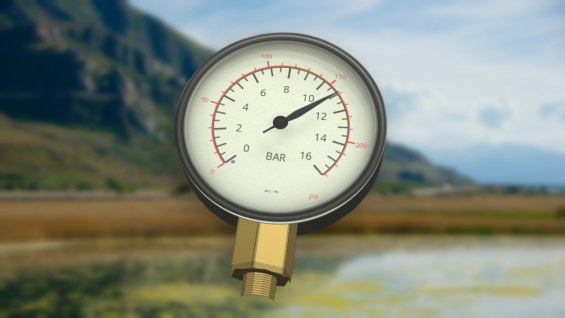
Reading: **11** bar
